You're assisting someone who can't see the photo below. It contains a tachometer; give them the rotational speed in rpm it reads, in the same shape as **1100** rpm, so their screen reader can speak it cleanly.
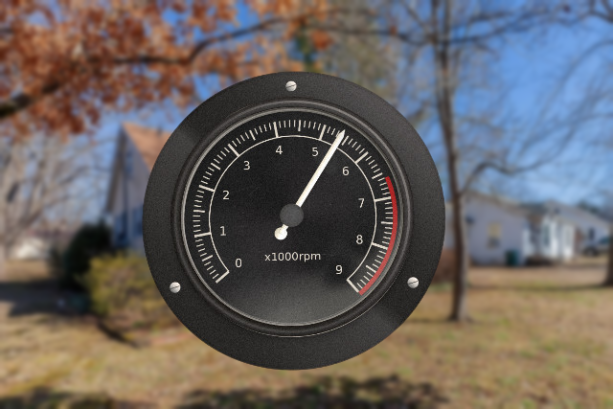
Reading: **5400** rpm
